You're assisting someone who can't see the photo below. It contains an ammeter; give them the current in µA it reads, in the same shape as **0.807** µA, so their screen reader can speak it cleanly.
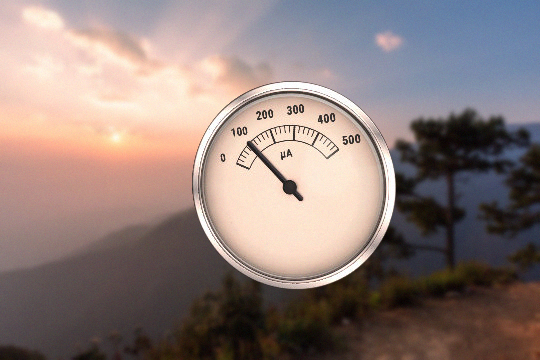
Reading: **100** µA
